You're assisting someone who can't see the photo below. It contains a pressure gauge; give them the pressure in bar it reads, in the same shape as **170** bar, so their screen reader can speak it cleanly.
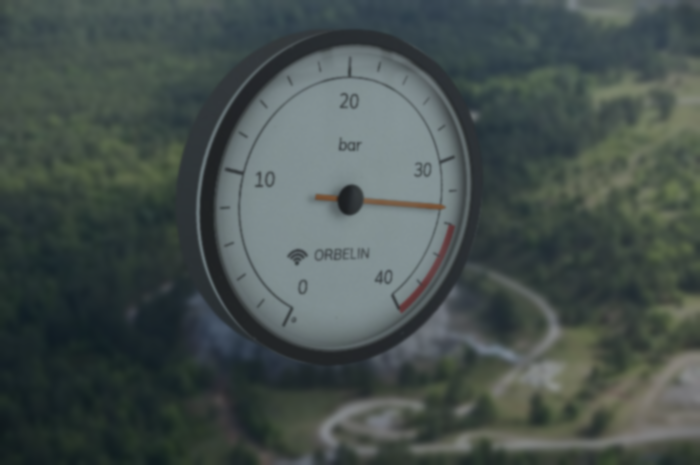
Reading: **33** bar
